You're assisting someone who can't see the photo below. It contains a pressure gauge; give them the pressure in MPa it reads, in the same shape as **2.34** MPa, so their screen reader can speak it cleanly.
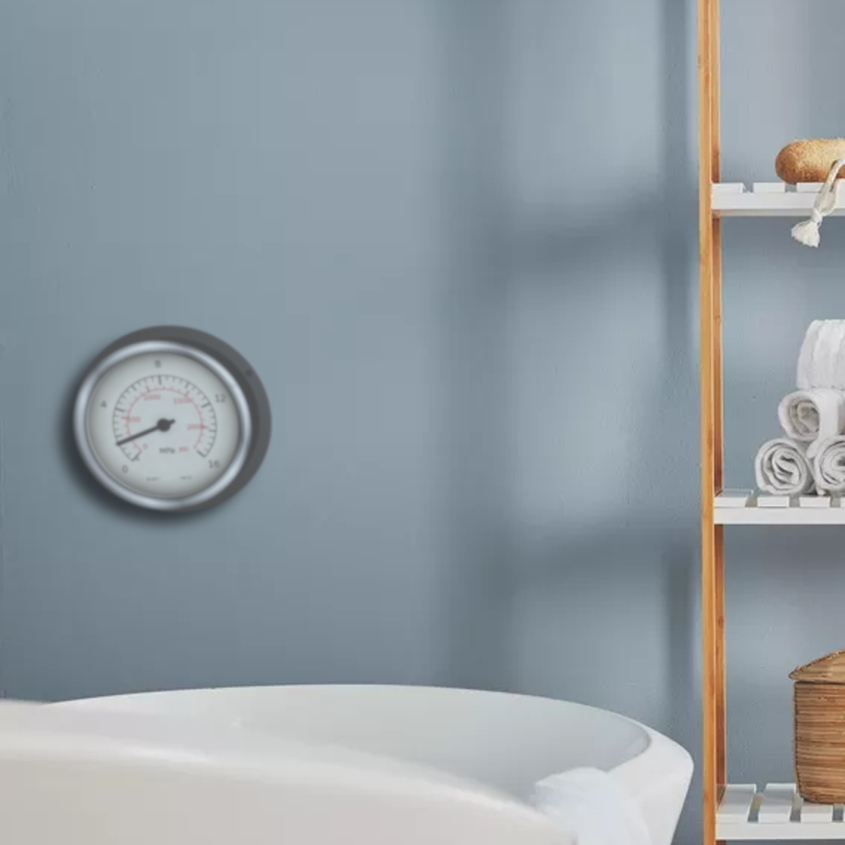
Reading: **1.5** MPa
